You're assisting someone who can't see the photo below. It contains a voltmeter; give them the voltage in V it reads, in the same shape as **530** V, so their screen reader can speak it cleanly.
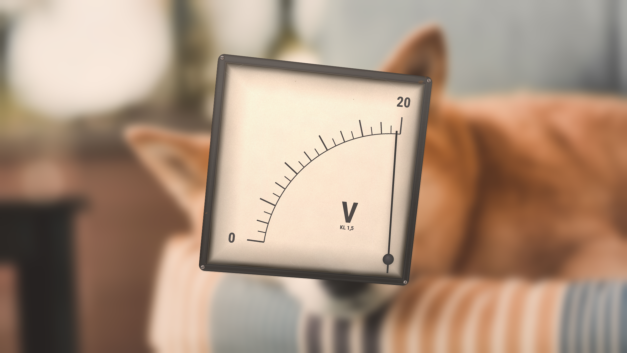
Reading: **19.5** V
